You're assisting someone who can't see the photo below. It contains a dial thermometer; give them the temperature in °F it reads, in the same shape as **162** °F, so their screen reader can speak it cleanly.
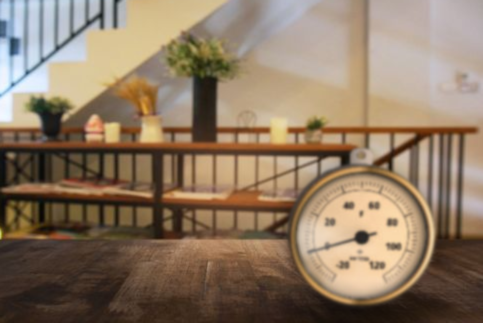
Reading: **0** °F
